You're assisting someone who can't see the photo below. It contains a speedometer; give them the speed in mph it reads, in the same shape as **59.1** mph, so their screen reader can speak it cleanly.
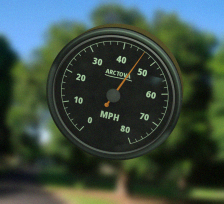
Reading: **46** mph
